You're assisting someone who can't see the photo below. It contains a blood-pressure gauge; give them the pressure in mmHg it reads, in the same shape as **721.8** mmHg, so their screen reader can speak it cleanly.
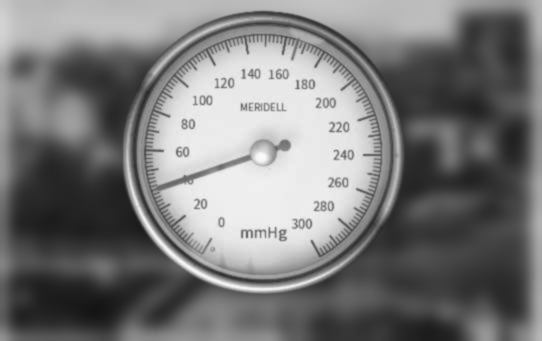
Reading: **40** mmHg
